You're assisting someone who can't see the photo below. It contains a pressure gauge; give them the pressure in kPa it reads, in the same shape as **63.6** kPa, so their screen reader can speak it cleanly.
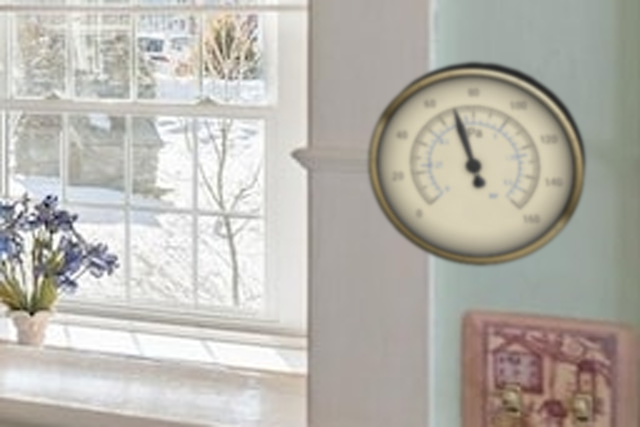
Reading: **70** kPa
